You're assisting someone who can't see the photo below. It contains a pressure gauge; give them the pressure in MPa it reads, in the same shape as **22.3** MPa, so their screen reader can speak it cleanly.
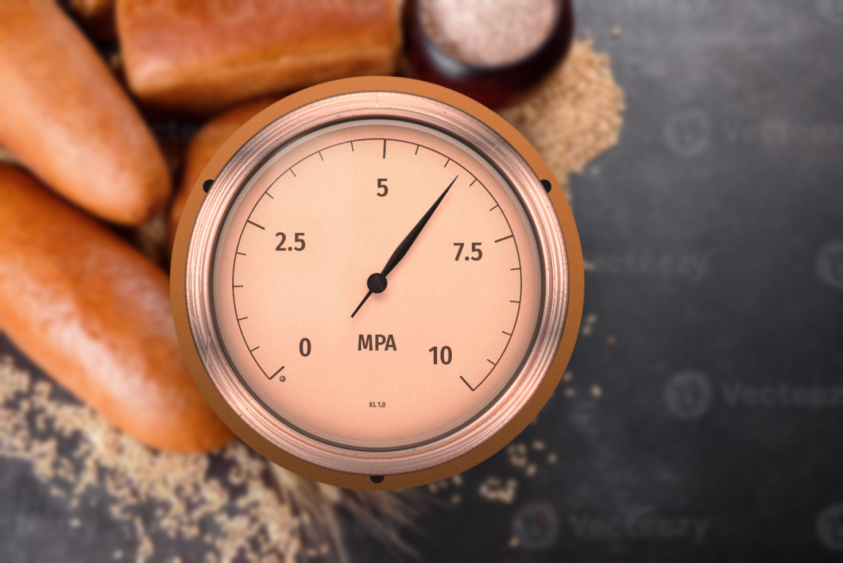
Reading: **6.25** MPa
